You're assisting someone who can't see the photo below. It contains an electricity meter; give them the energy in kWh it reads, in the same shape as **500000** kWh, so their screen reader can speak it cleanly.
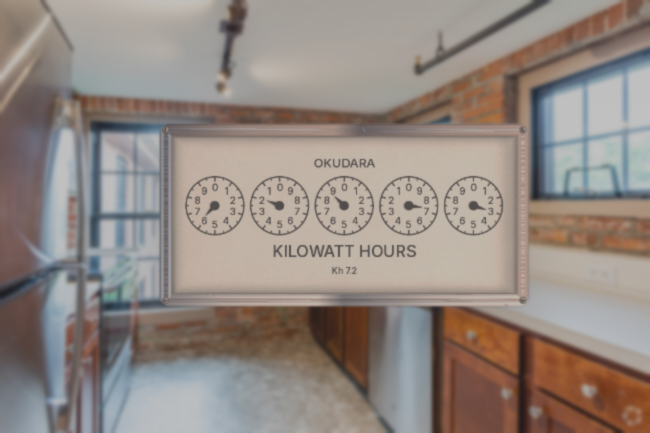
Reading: **61873** kWh
